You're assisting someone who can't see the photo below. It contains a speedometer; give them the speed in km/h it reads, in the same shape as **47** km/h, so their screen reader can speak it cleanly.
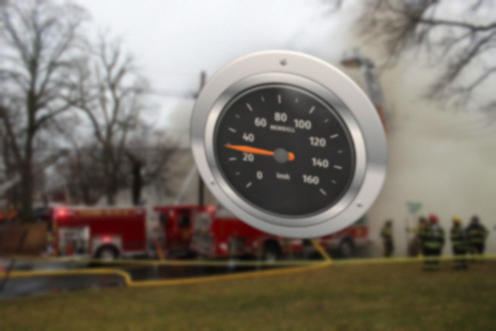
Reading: **30** km/h
